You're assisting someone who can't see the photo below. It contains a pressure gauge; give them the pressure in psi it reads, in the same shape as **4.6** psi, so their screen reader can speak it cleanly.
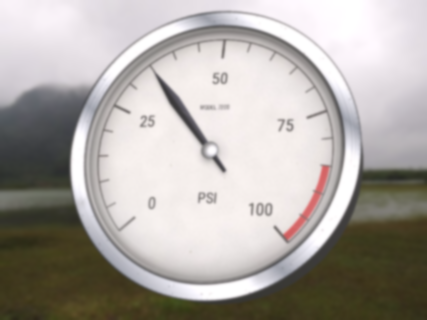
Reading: **35** psi
